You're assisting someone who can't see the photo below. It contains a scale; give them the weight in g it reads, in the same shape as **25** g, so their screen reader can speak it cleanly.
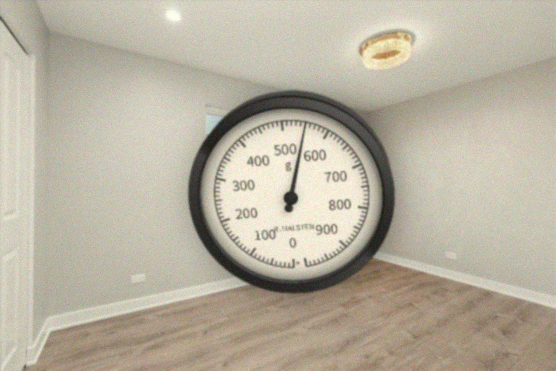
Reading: **550** g
